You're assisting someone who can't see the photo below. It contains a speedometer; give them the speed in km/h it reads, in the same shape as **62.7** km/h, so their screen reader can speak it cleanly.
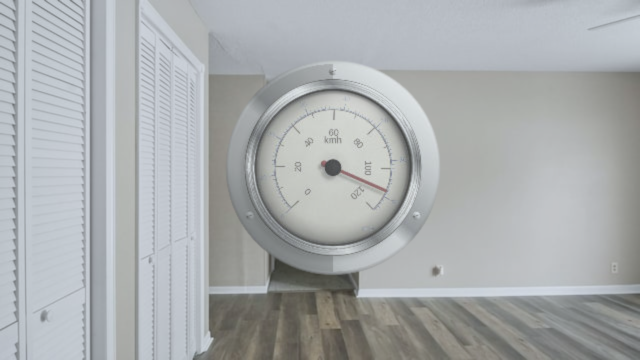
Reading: **110** km/h
